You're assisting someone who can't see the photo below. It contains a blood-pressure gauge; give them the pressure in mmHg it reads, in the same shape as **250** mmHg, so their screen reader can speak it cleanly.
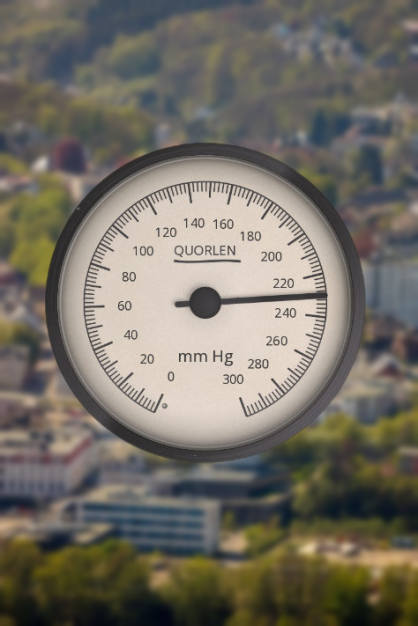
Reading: **230** mmHg
